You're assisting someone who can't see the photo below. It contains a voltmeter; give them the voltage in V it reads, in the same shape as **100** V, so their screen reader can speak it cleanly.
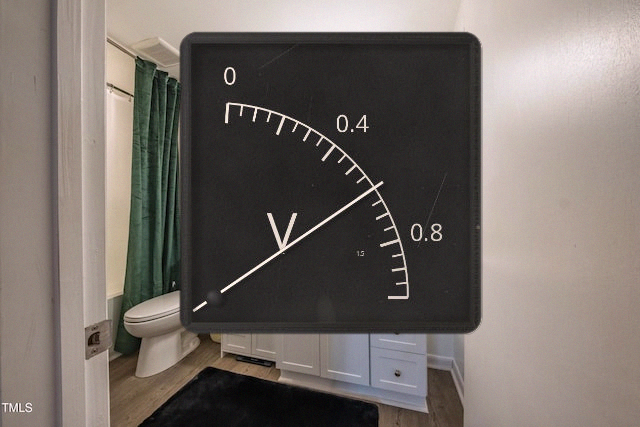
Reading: **0.6** V
